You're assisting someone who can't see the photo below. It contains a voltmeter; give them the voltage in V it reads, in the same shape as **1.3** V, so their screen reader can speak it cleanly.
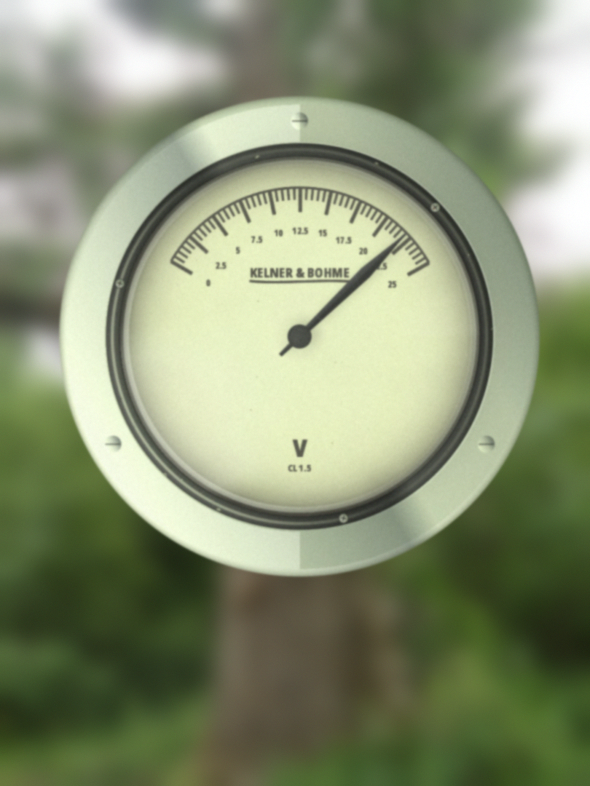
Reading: **22** V
